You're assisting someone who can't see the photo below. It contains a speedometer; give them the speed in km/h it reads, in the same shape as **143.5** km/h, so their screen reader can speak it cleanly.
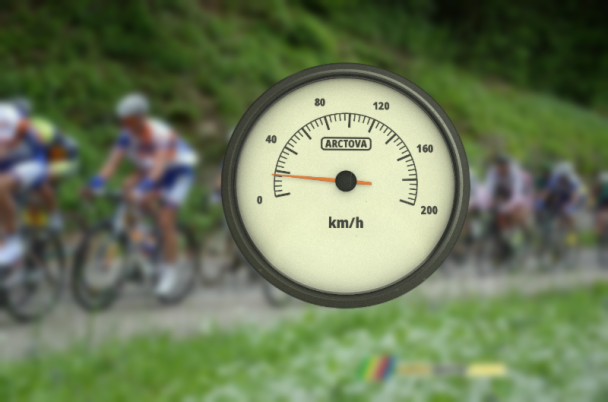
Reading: **16** km/h
